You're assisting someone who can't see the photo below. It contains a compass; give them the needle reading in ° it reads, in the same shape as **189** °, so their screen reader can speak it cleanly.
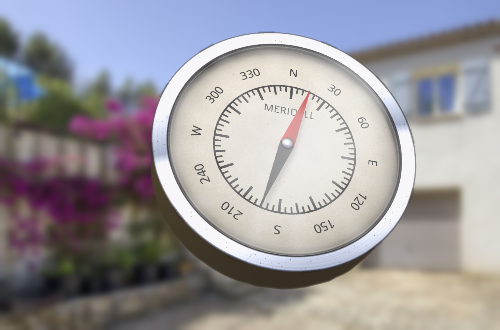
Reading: **15** °
